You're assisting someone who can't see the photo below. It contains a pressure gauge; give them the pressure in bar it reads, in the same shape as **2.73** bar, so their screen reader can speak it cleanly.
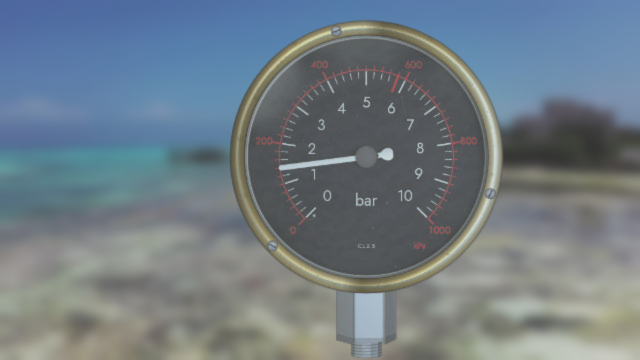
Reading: **1.4** bar
